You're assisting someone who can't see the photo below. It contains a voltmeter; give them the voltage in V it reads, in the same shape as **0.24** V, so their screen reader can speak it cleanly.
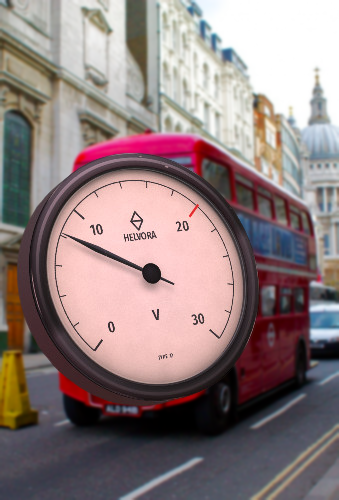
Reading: **8** V
